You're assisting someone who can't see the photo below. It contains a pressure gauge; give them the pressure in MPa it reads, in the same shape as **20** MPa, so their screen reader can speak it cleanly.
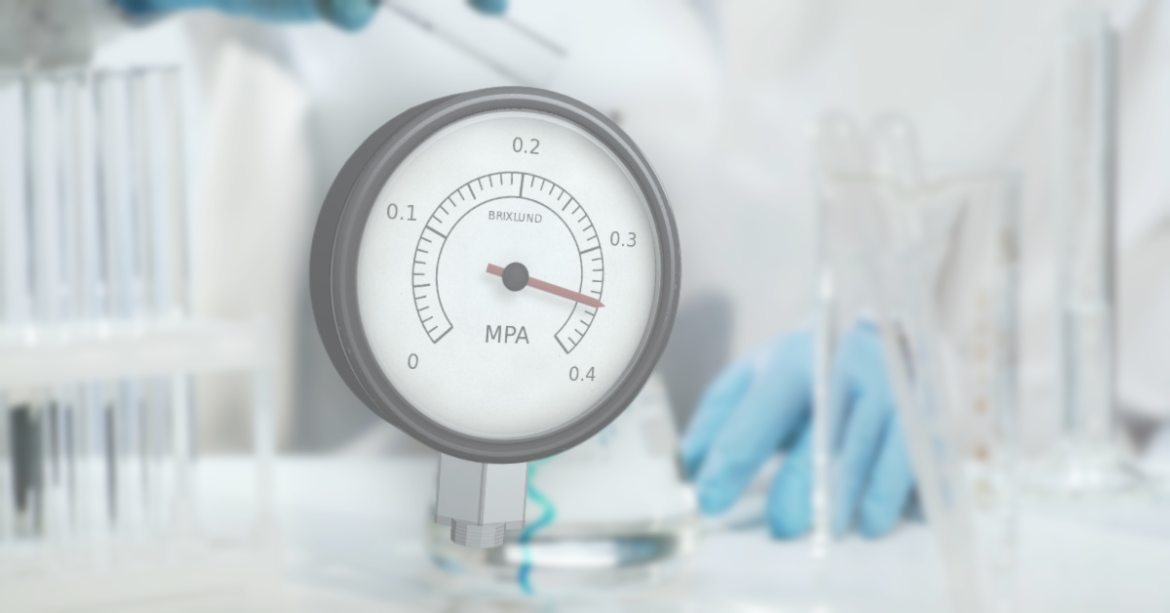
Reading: **0.35** MPa
